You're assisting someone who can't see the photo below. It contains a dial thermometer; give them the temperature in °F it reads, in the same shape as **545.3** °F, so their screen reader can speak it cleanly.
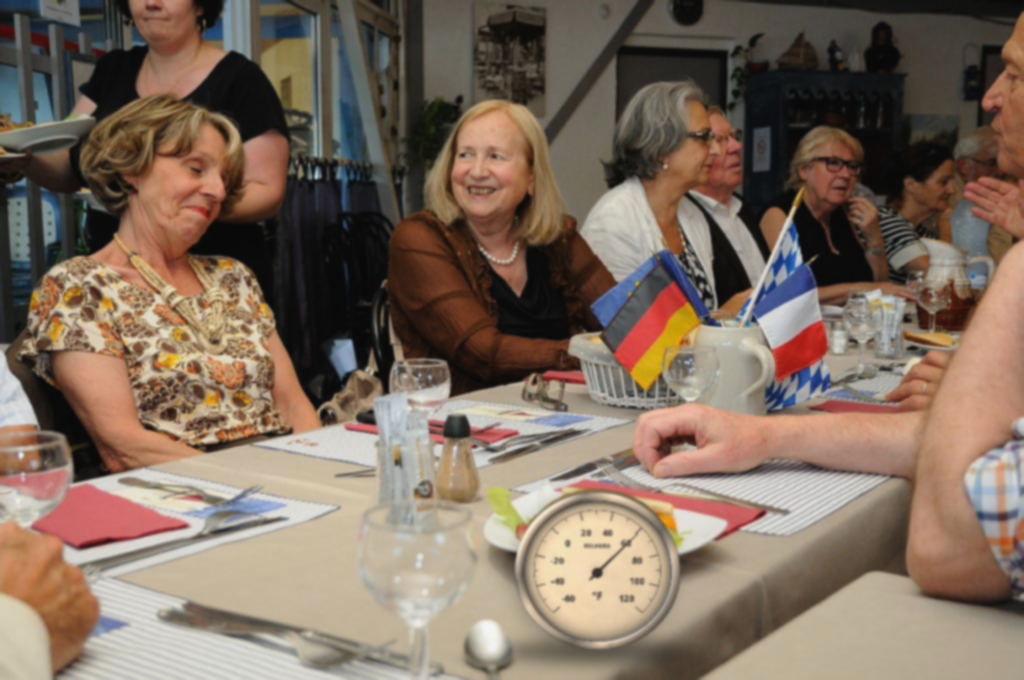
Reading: **60** °F
